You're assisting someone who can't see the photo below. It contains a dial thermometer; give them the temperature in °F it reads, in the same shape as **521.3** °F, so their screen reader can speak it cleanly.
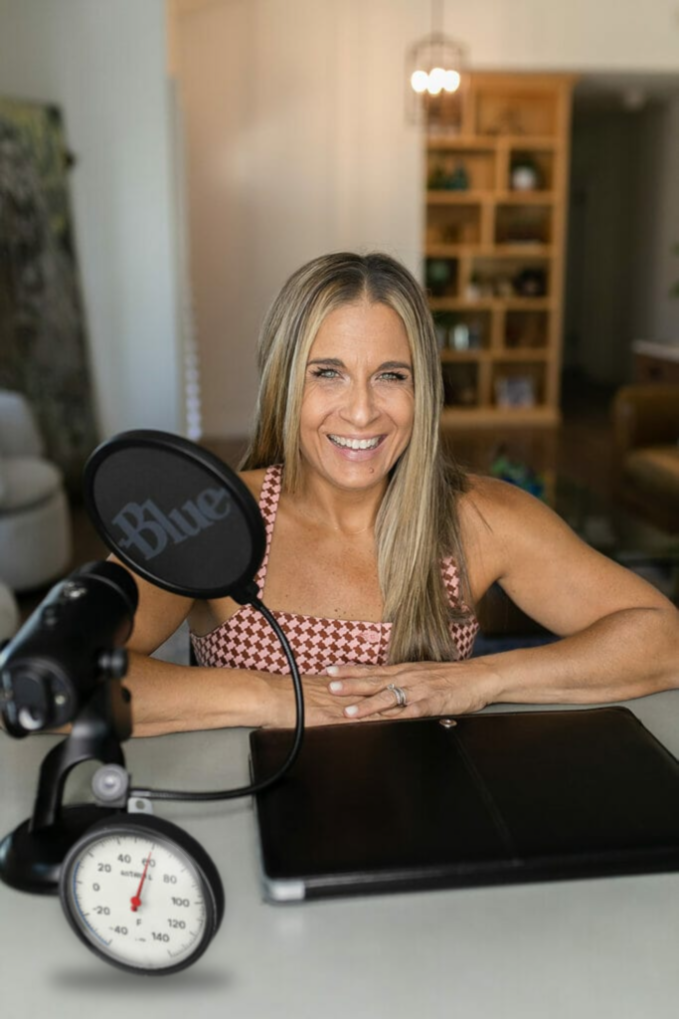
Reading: **60** °F
